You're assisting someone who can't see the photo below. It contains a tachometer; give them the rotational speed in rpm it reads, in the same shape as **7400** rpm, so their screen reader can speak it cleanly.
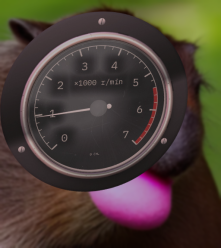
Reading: **1000** rpm
